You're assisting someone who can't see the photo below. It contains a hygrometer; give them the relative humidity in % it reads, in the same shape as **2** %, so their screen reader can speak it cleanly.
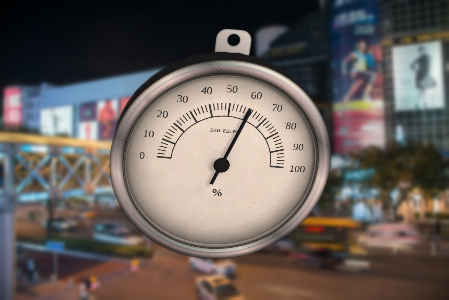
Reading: **60** %
